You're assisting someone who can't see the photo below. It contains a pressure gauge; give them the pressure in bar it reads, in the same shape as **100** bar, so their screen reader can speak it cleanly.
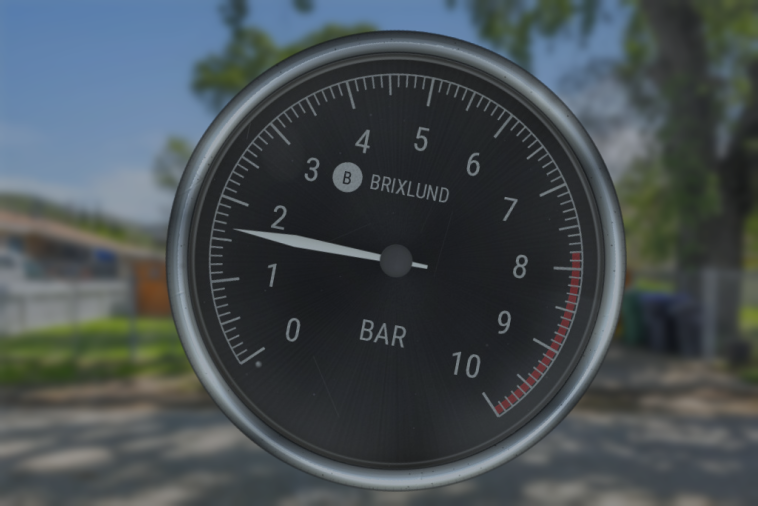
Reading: **1.65** bar
